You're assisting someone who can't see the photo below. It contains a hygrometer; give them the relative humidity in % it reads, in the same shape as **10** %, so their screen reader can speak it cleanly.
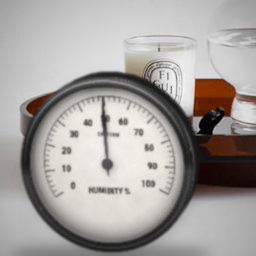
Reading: **50** %
